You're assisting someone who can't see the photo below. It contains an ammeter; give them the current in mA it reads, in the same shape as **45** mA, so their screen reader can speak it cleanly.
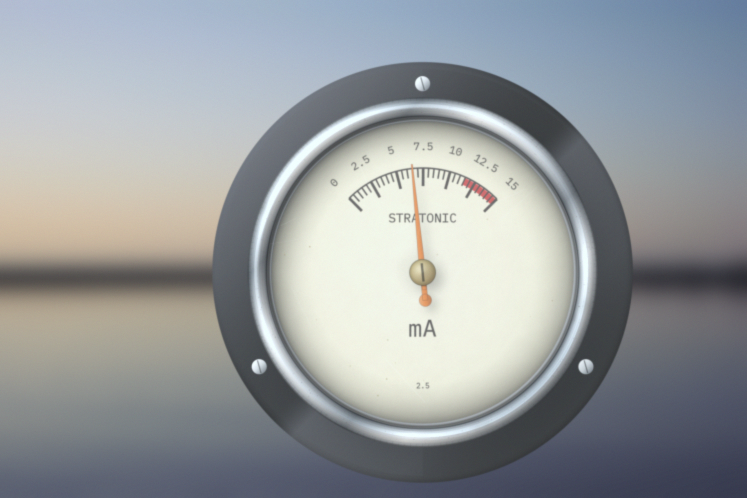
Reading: **6.5** mA
